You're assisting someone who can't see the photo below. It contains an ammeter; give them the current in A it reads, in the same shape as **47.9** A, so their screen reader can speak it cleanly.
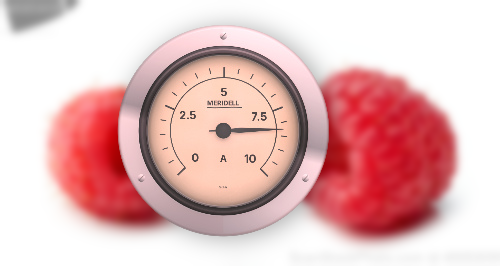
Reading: **8.25** A
